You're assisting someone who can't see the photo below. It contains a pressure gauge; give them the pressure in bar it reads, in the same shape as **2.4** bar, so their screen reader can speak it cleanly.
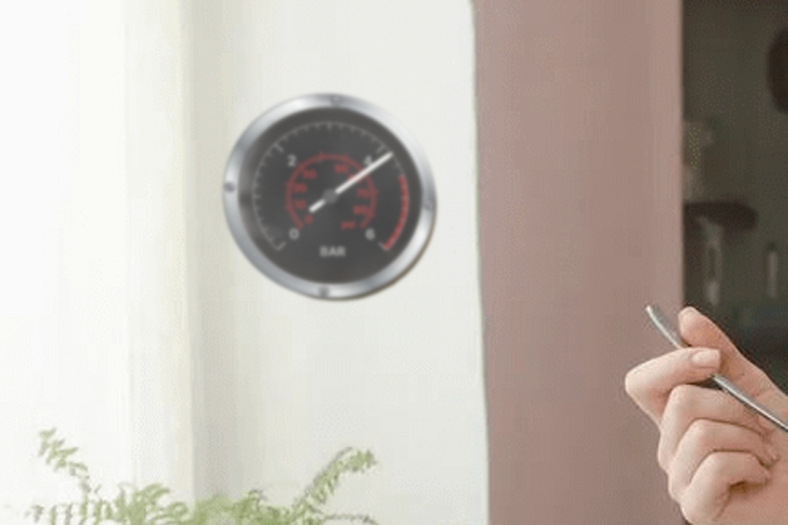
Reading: **4.2** bar
